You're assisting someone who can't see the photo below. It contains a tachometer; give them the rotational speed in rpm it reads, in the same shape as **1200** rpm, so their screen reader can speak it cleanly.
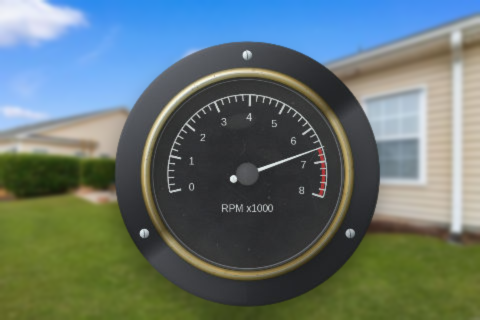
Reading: **6600** rpm
